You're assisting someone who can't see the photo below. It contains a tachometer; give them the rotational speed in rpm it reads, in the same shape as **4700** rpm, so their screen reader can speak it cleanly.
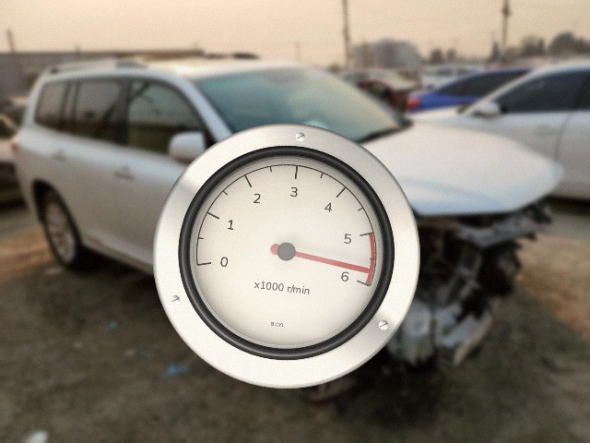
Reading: **5750** rpm
